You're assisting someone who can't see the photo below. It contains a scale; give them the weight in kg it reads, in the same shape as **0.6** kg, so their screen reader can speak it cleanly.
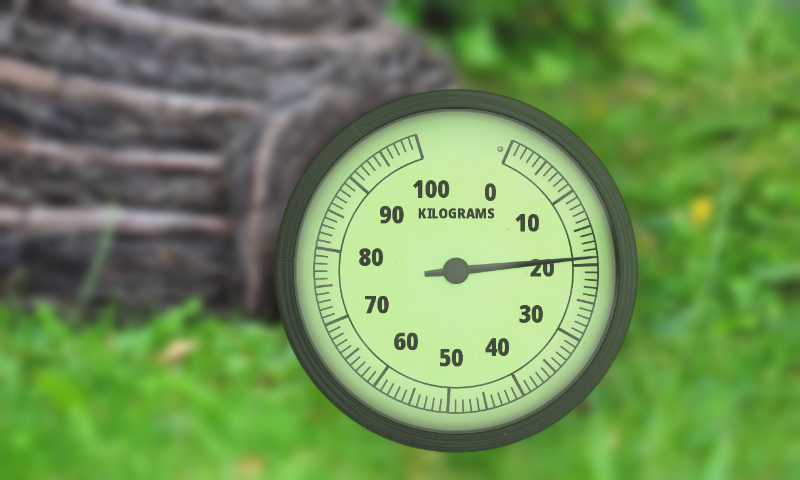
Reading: **19** kg
